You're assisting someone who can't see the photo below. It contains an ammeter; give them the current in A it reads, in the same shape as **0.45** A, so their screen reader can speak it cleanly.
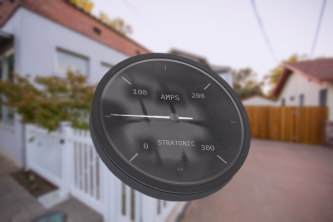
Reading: **50** A
